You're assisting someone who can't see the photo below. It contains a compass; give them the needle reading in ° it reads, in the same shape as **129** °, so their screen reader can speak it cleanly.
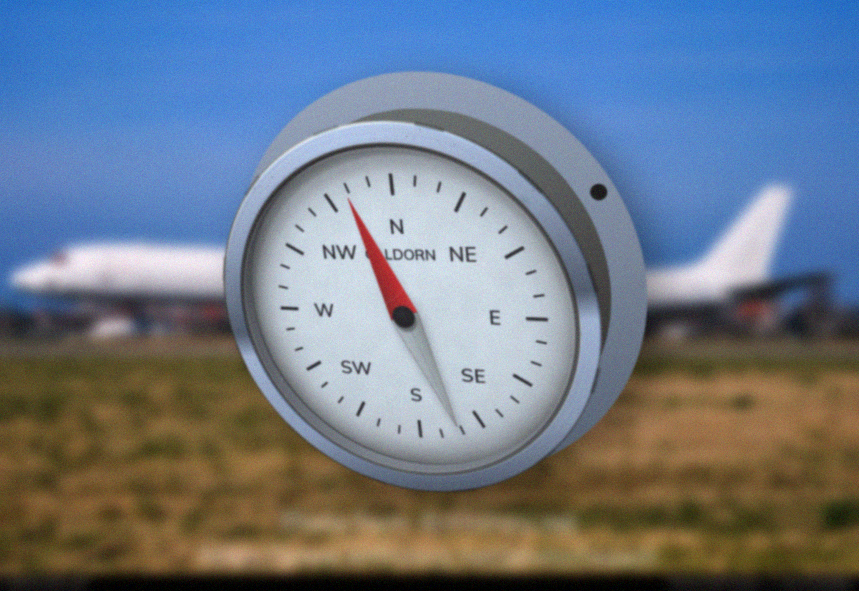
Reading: **340** °
